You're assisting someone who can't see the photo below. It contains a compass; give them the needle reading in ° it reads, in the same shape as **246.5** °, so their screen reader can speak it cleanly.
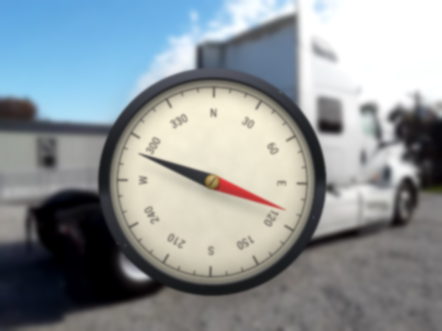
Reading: **110** °
